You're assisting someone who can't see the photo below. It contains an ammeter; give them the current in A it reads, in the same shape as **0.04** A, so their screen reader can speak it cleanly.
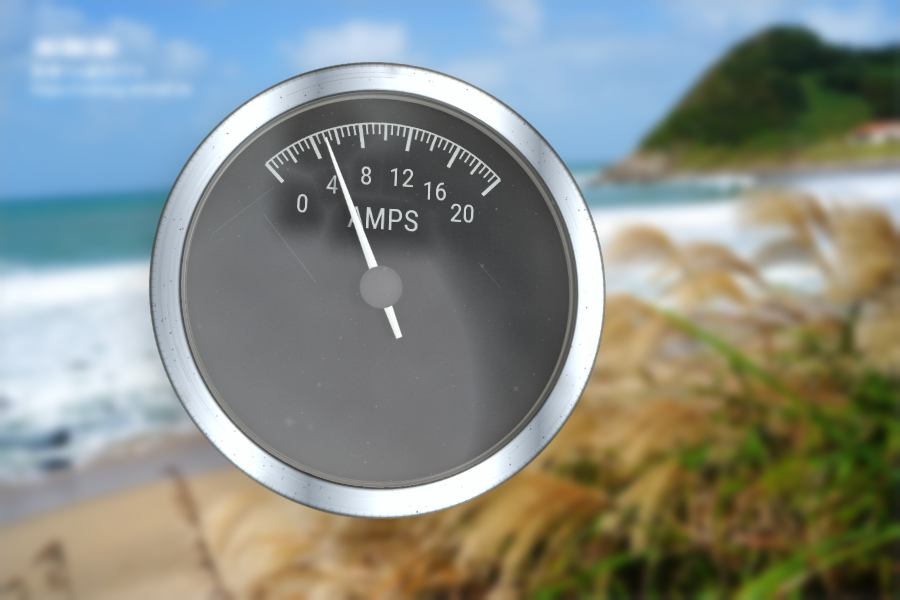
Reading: **5** A
